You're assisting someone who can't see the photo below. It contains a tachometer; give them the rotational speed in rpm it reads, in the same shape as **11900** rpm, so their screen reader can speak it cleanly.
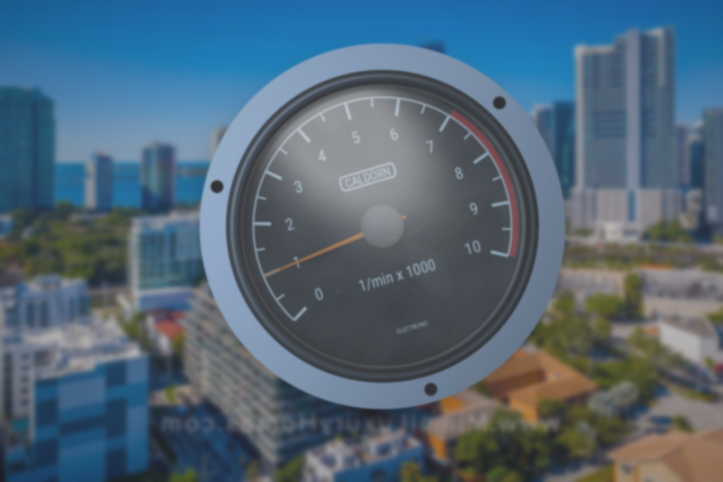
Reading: **1000** rpm
